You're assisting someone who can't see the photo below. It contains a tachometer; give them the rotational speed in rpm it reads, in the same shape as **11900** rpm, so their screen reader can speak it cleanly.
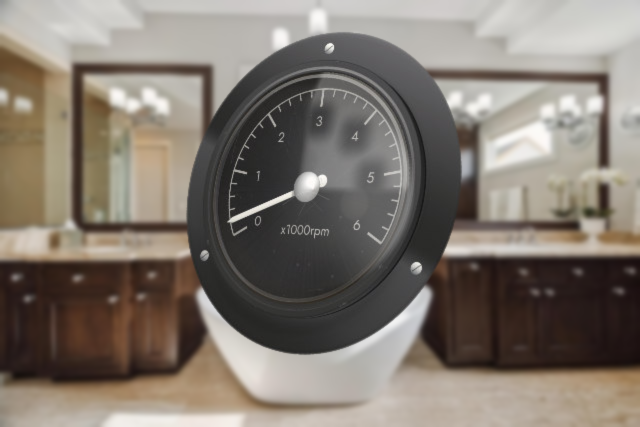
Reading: **200** rpm
